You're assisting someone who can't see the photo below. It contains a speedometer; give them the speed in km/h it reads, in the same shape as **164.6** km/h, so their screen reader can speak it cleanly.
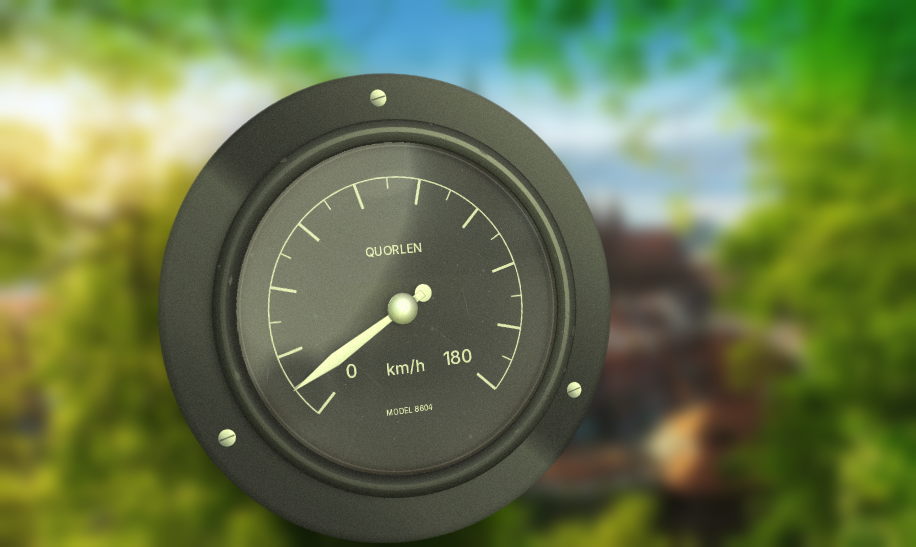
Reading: **10** km/h
